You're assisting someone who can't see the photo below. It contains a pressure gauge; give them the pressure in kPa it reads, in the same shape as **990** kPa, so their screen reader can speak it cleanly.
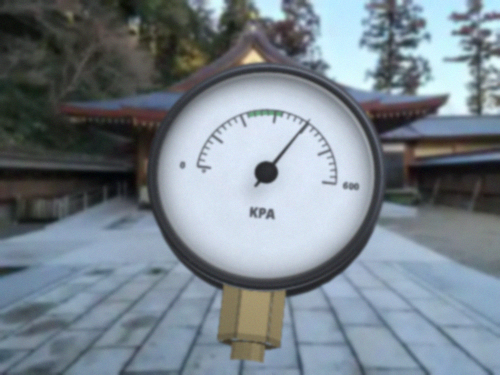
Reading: **400** kPa
